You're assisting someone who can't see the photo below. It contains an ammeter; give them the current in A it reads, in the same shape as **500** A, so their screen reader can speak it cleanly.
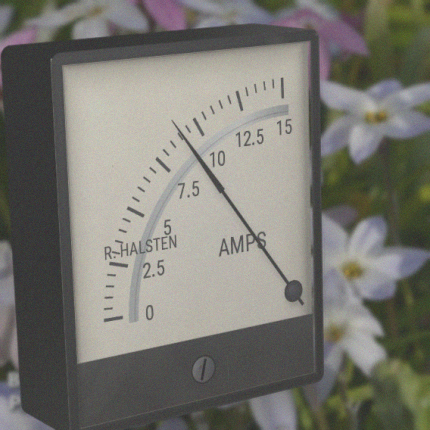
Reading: **9** A
